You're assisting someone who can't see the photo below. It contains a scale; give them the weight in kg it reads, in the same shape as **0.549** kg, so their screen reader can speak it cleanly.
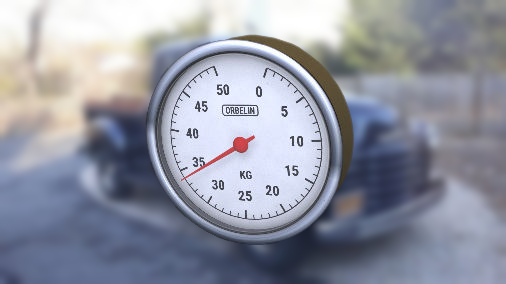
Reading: **34** kg
